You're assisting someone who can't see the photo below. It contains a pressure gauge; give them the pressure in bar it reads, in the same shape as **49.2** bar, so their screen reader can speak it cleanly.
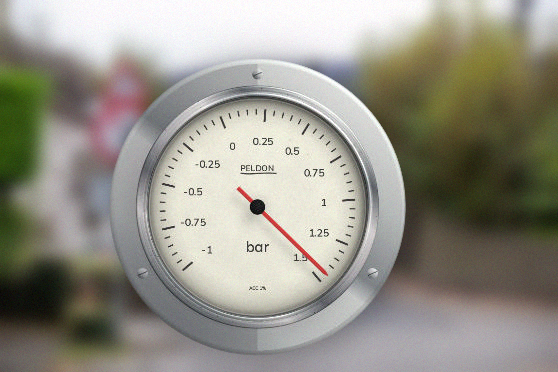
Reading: **1.45** bar
